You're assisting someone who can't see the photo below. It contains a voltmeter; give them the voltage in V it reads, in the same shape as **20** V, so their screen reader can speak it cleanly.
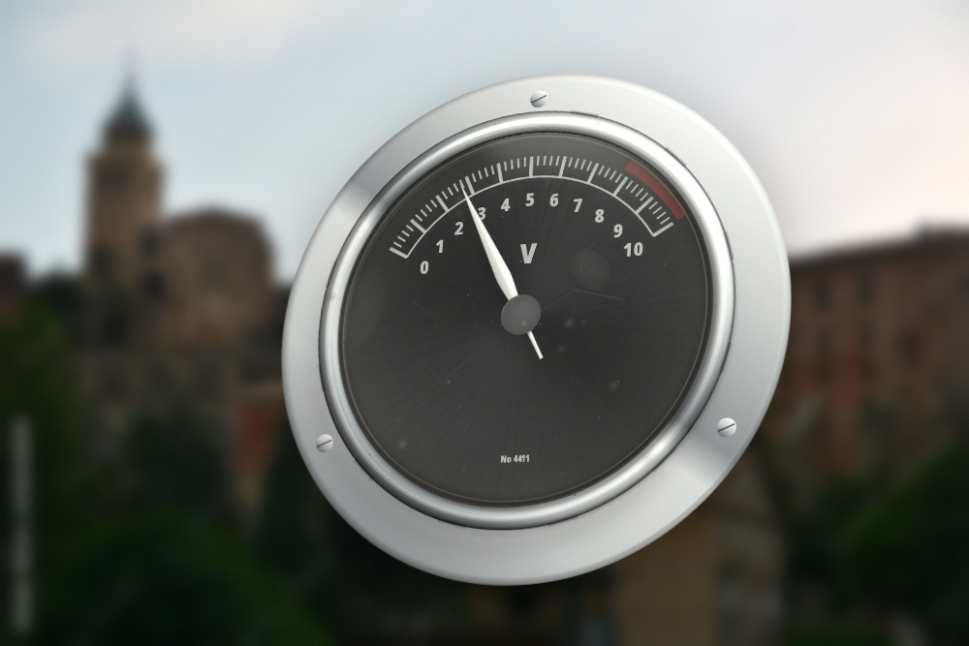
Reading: **2.8** V
